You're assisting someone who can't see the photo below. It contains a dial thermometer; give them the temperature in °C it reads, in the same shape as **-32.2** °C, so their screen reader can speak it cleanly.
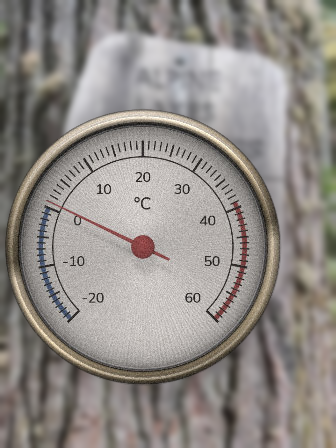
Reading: **1** °C
